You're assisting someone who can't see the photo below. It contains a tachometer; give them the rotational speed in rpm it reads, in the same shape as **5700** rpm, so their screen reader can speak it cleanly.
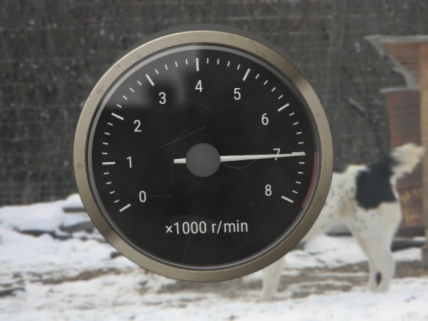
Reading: **7000** rpm
